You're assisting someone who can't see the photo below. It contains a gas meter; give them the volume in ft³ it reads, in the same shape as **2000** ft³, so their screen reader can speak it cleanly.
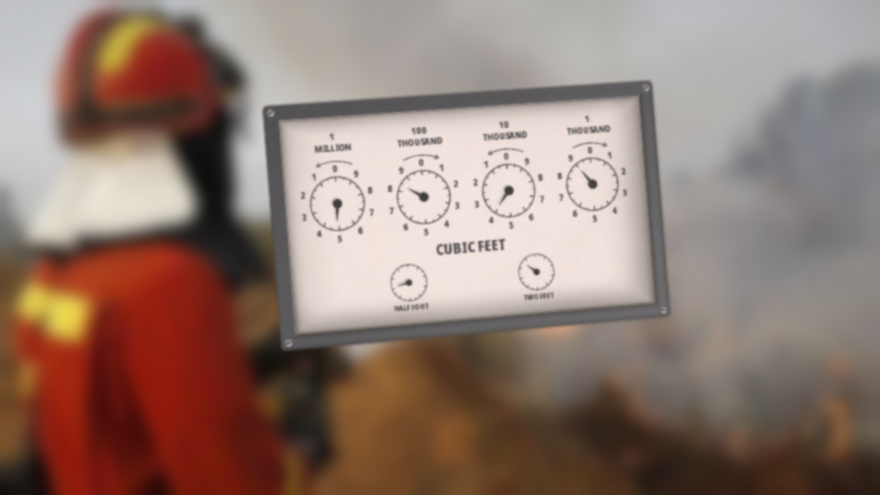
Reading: **483900** ft³
